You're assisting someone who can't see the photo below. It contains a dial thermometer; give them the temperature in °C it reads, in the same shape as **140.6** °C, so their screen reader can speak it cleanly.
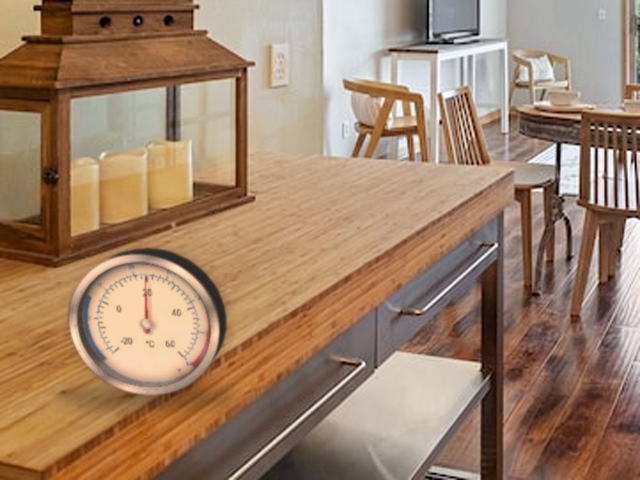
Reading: **20** °C
